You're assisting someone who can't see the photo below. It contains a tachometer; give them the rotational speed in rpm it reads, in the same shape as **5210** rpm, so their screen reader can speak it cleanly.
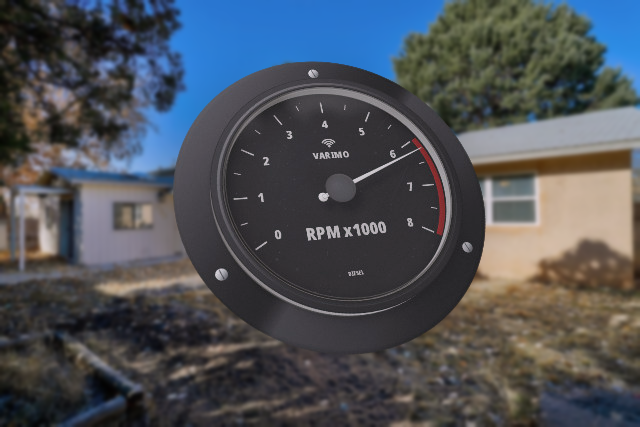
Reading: **6250** rpm
